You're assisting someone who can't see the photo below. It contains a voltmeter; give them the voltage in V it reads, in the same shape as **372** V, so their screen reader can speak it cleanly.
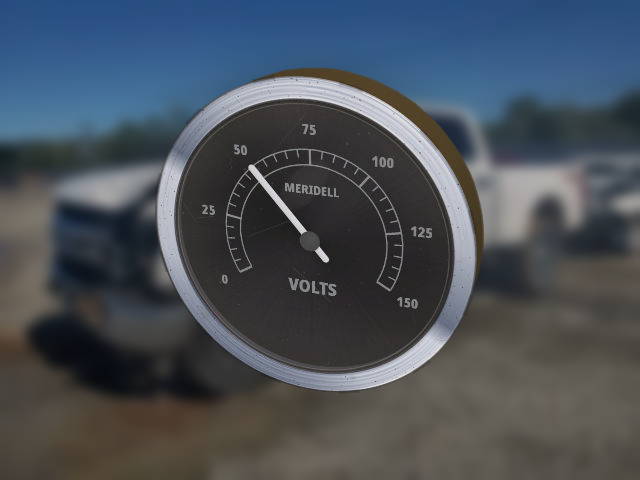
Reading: **50** V
